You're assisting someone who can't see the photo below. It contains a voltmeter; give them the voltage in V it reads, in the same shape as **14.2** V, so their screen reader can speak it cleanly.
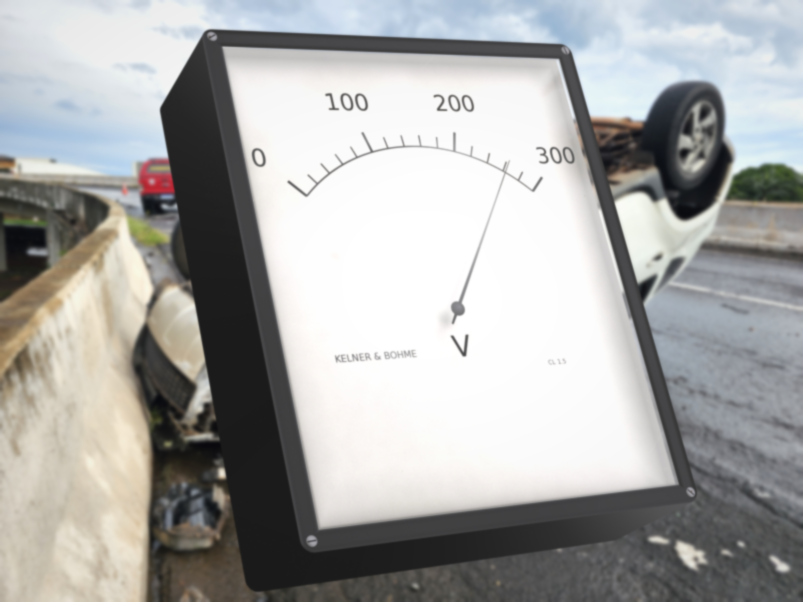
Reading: **260** V
